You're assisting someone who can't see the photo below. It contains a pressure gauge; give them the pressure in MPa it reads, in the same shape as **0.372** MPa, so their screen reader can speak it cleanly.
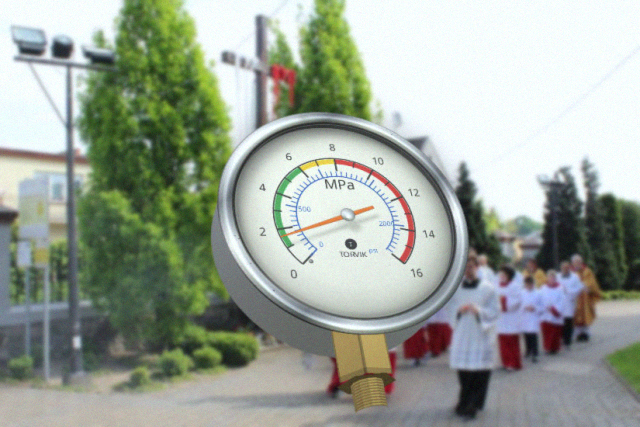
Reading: **1.5** MPa
